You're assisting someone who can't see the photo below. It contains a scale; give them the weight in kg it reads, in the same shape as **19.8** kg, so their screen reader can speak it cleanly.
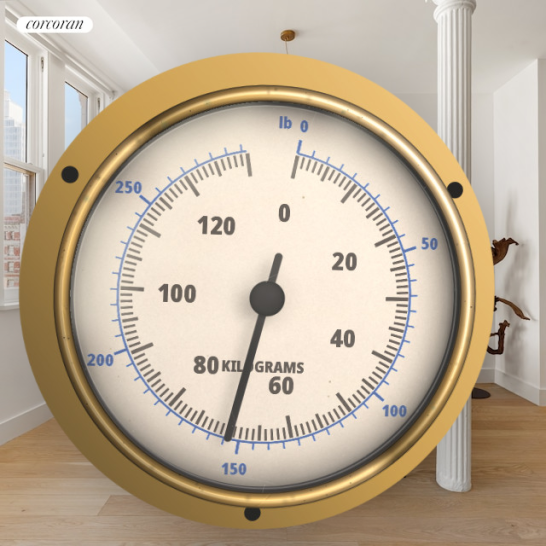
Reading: **70** kg
